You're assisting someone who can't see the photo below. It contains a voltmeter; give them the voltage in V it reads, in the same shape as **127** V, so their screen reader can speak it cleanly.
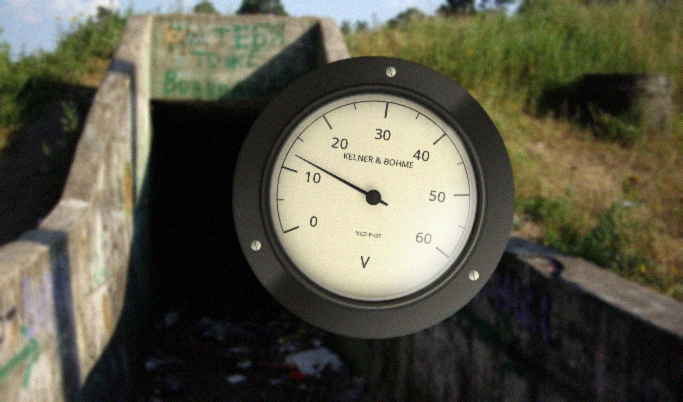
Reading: **12.5** V
